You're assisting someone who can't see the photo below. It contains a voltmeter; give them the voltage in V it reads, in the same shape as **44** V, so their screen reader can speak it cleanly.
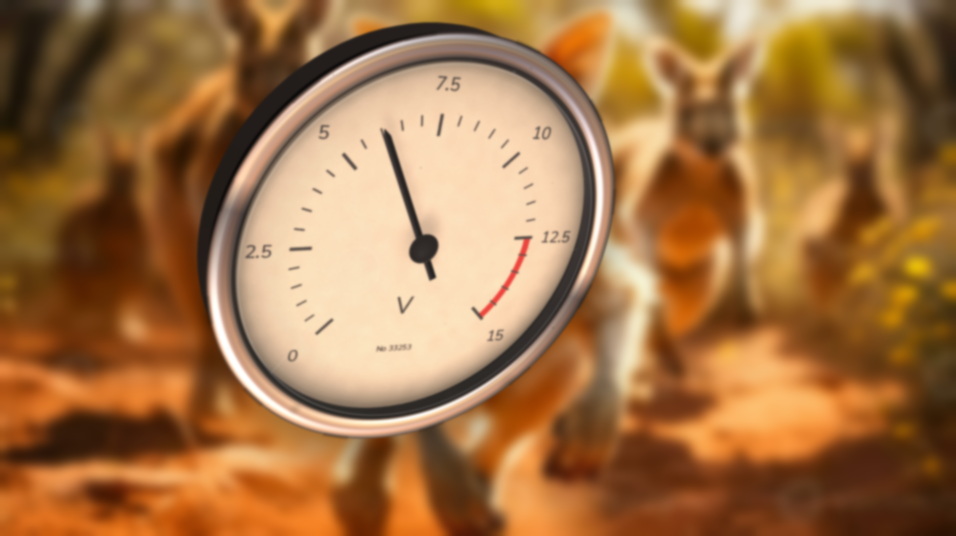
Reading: **6** V
